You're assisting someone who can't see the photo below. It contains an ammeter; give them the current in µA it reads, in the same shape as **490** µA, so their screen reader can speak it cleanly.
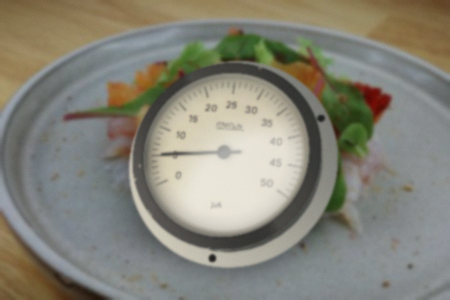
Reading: **5** µA
